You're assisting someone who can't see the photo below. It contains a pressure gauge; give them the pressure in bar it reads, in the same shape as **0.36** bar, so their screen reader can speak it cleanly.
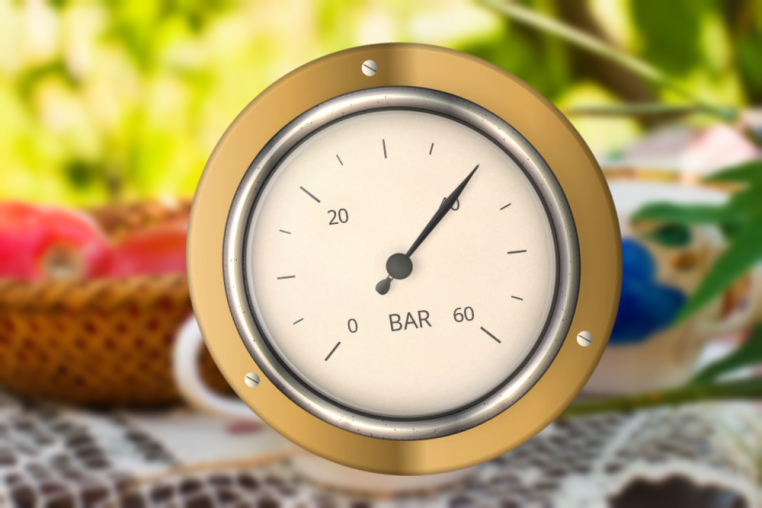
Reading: **40** bar
